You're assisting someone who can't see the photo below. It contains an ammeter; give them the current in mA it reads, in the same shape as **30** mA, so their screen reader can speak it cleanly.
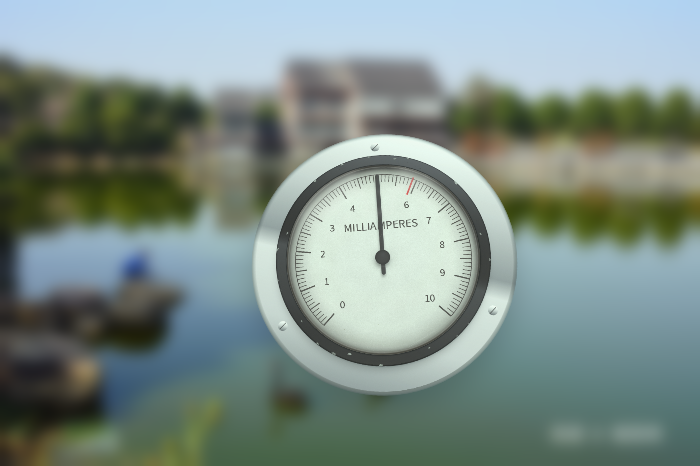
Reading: **5** mA
